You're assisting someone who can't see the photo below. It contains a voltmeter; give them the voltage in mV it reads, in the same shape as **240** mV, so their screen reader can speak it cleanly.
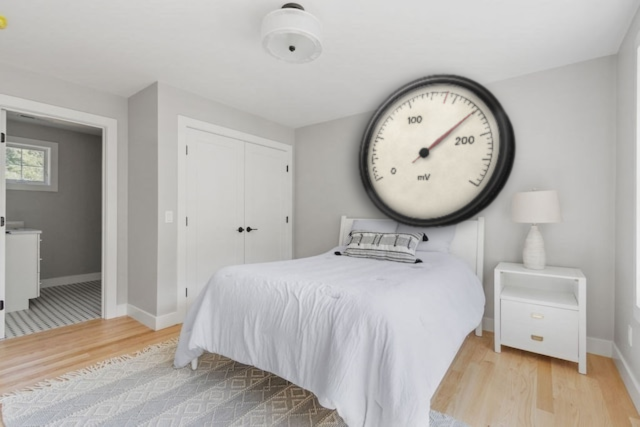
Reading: **175** mV
